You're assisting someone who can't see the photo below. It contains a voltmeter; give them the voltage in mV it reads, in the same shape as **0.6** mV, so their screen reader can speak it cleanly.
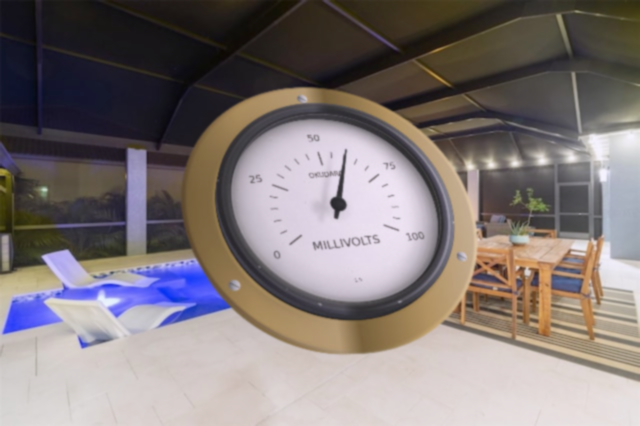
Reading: **60** mV
